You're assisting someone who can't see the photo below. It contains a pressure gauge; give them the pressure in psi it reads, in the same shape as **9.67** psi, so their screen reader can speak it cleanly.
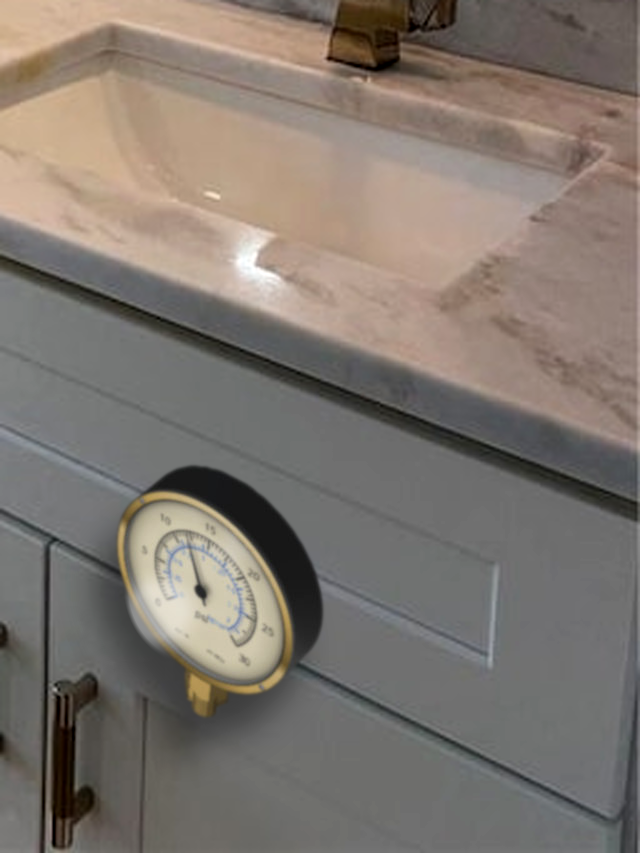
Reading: **12.5** psi
